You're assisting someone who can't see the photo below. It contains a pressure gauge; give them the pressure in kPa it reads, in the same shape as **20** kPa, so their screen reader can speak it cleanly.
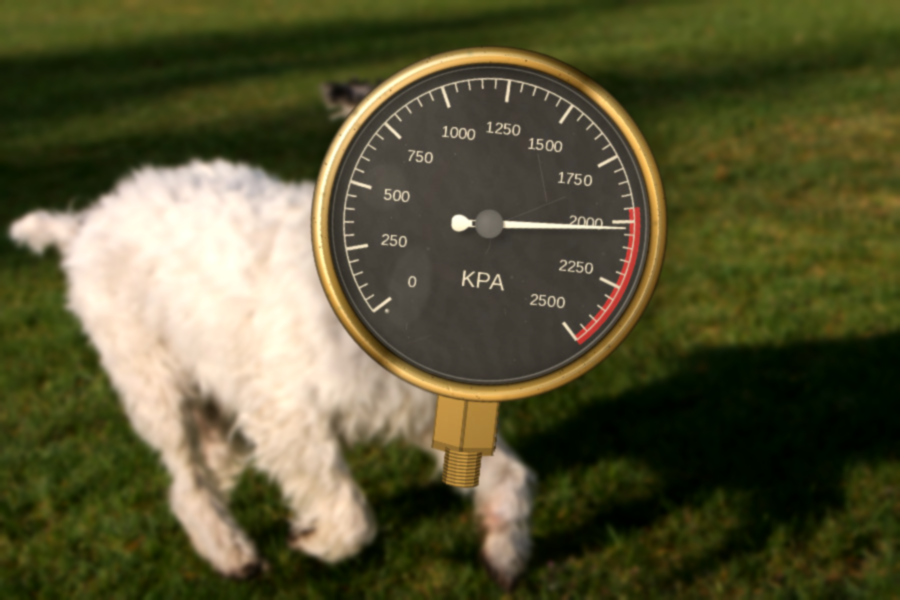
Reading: **2025** kPa
